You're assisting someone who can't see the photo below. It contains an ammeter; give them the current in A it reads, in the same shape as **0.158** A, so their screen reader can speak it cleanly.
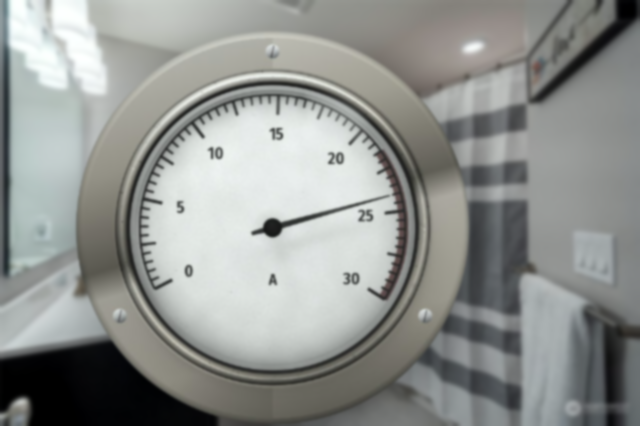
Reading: **24** A
